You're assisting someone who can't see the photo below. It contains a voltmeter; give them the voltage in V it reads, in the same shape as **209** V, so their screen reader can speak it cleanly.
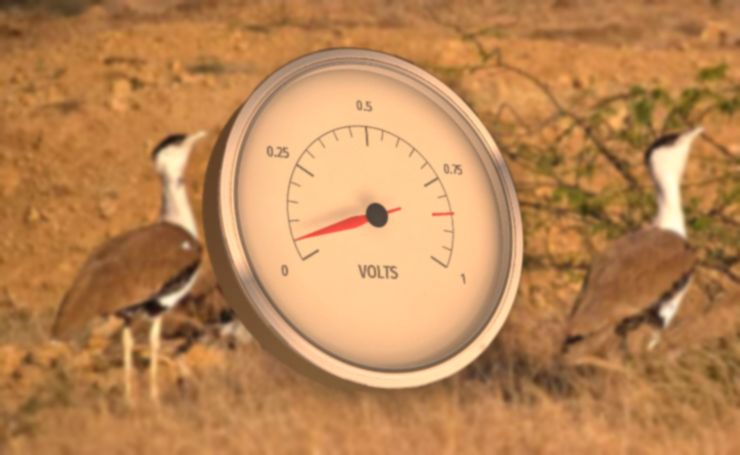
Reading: **0.05** V
